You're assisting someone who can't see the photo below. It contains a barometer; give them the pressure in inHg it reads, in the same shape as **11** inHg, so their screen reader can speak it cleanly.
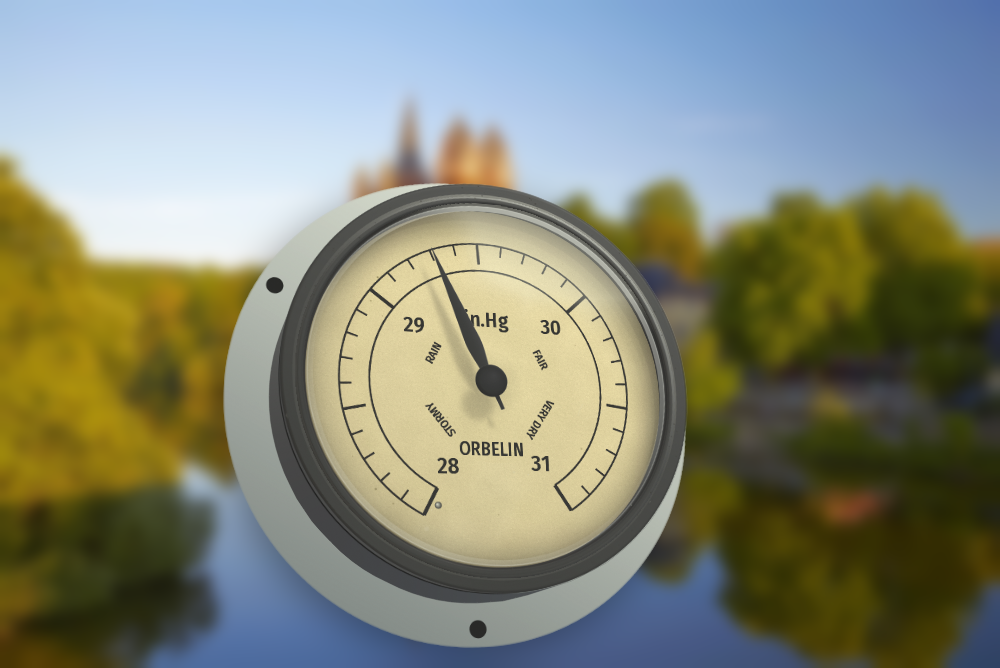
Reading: **29.3** inHg
